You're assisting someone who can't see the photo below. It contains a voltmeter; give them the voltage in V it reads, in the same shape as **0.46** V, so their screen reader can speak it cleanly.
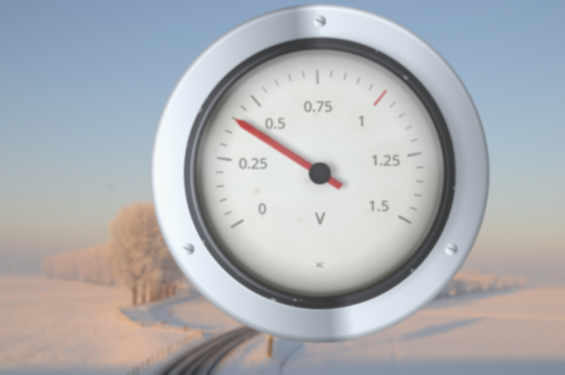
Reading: **0.4** V
